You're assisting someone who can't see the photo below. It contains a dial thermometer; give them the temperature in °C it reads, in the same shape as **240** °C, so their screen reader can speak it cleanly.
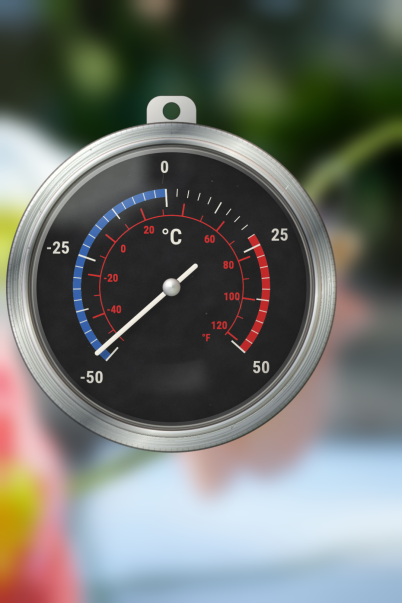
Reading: **-47.5** °C
